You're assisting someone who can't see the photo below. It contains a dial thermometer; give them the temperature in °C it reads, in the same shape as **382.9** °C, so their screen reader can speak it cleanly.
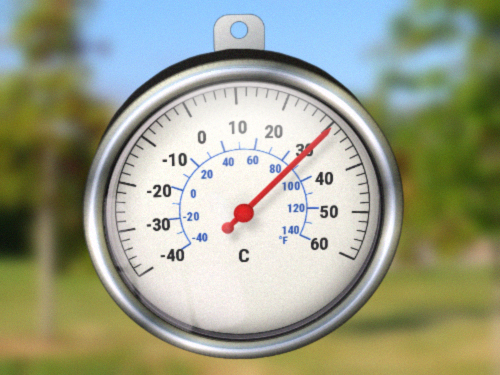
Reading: **30** °C
